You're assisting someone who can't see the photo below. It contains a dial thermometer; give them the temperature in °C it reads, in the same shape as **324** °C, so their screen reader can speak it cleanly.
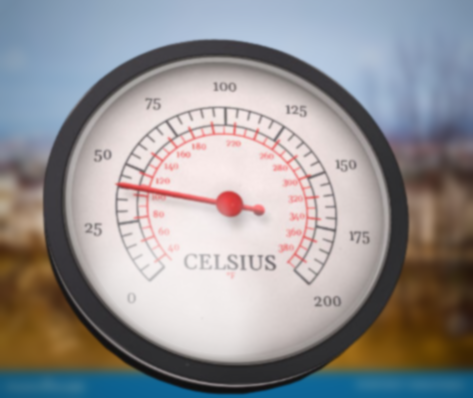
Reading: **40** °C
